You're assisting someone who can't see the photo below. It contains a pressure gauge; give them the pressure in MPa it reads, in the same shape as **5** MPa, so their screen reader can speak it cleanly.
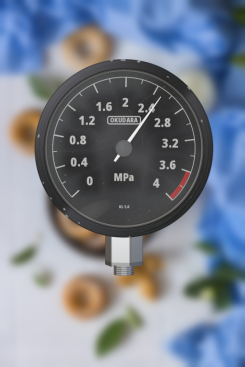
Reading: **2.5** MPa
